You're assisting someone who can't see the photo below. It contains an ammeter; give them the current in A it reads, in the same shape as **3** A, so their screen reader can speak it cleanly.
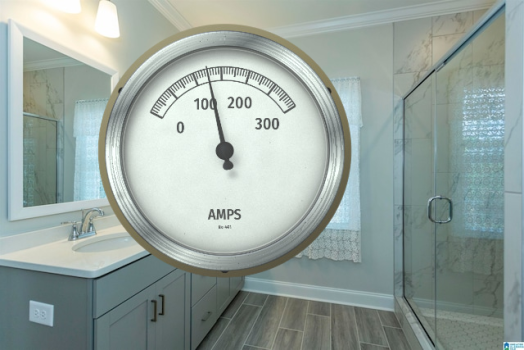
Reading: **125** A
